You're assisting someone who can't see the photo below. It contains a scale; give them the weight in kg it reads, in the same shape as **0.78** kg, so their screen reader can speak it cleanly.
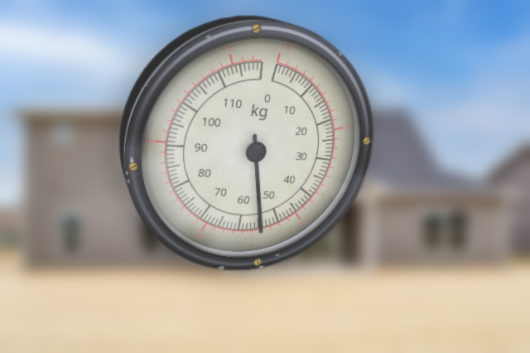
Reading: **55** kg
